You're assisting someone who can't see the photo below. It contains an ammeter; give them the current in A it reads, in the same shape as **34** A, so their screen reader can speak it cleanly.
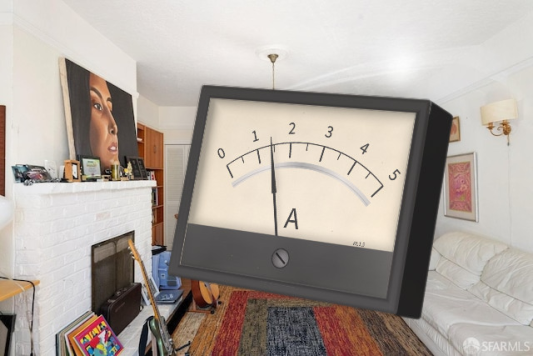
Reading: **1.5** A
